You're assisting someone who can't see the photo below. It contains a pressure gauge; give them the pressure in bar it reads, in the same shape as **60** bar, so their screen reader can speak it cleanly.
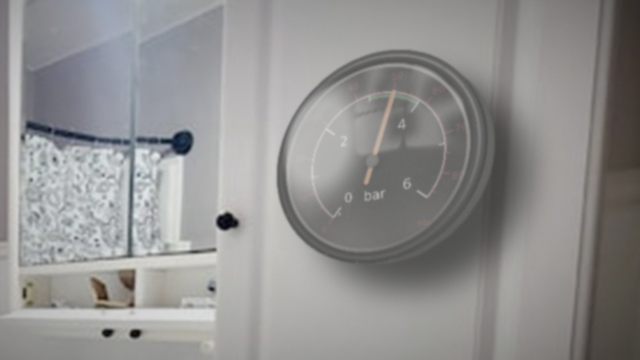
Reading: **3.5** bar
